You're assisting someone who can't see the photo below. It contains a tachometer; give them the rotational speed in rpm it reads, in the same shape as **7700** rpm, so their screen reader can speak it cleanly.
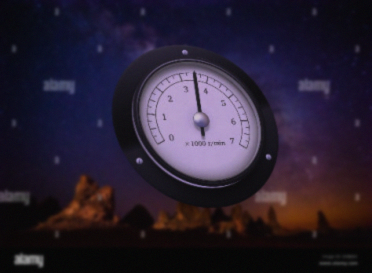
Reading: **3500** rpm
